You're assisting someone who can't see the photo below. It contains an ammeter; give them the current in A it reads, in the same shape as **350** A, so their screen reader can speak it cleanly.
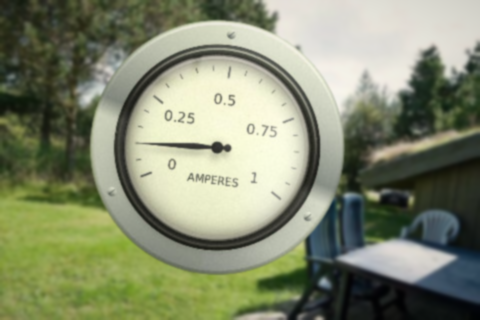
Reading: **0.1** A
